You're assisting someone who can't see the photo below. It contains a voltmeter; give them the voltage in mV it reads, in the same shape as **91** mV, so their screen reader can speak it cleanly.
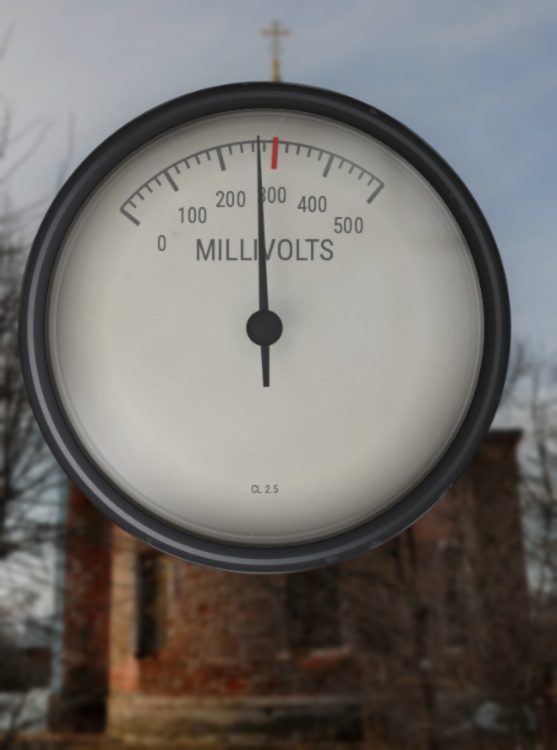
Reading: **270** mV
